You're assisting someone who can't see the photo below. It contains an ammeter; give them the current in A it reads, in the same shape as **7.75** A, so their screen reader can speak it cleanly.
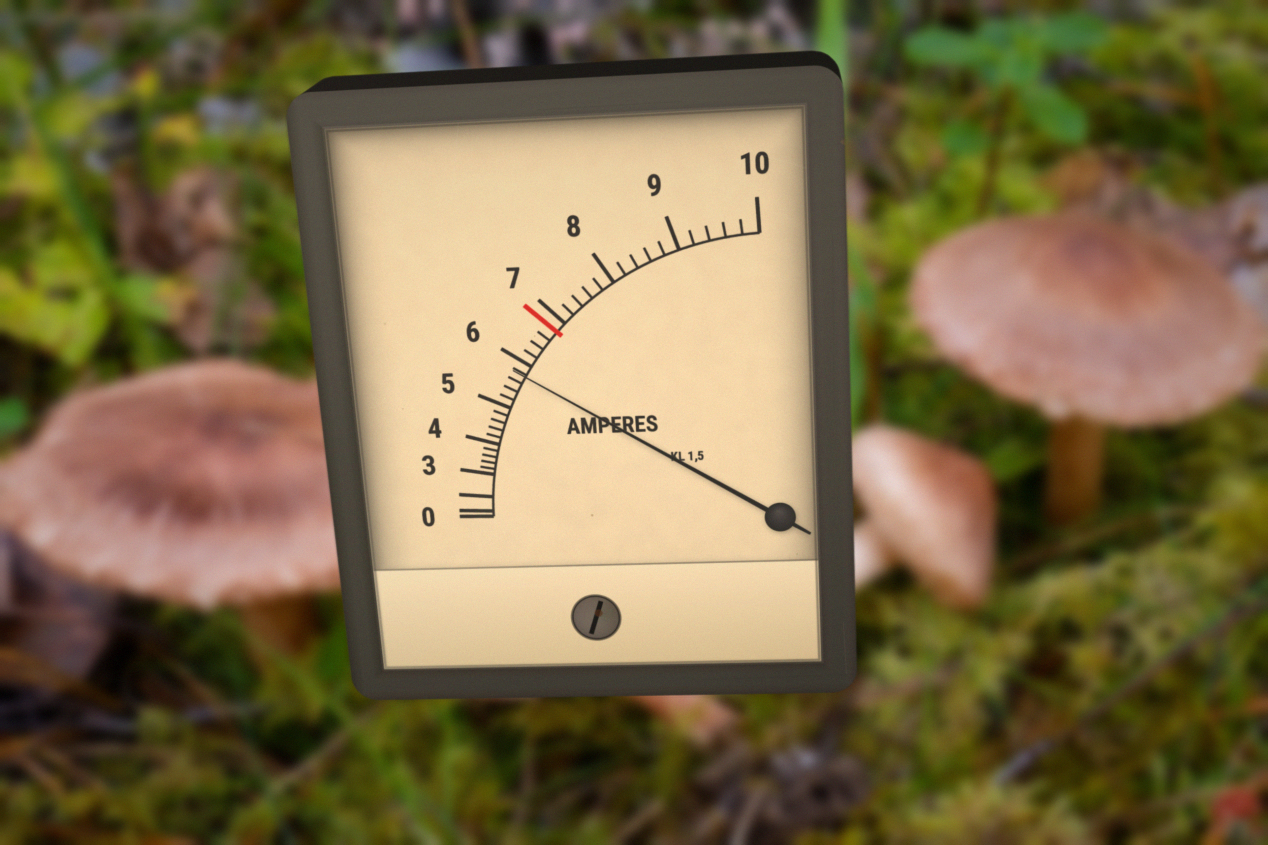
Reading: **5.8** A
